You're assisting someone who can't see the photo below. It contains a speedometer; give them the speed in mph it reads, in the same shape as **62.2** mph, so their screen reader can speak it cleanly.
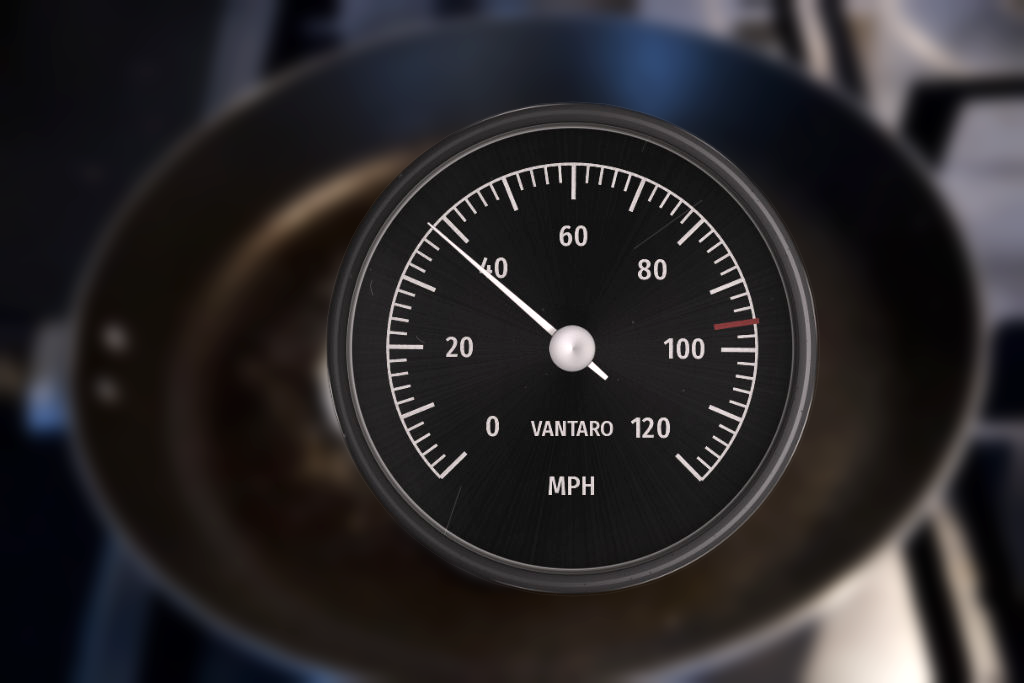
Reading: **38** mph
